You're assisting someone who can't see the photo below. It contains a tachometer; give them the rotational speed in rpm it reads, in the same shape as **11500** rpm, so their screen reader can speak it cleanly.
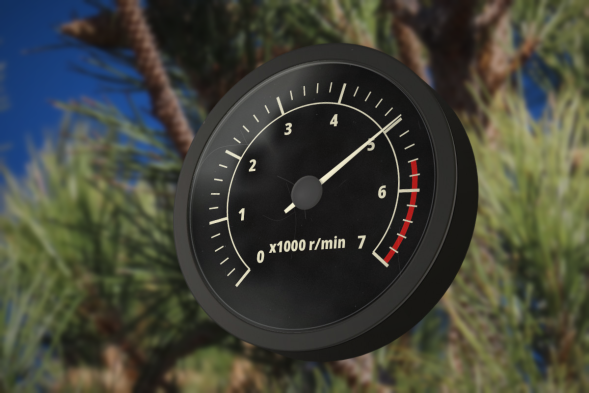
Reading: **5000** rpm
